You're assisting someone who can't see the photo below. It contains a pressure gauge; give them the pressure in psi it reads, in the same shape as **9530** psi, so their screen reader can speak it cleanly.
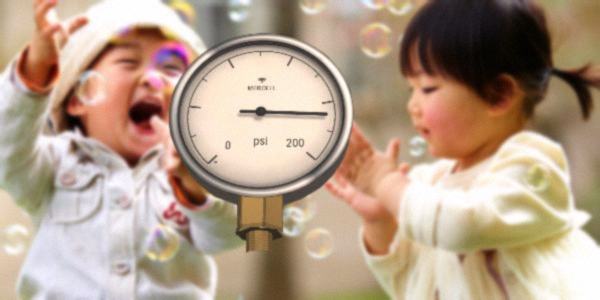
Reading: **170** psi
